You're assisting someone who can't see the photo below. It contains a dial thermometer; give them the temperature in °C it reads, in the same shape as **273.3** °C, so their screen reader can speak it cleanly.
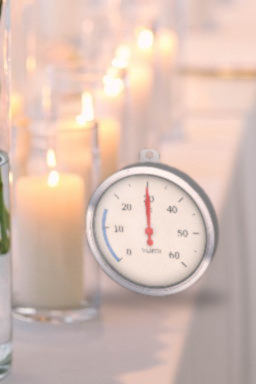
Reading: **30** °C
